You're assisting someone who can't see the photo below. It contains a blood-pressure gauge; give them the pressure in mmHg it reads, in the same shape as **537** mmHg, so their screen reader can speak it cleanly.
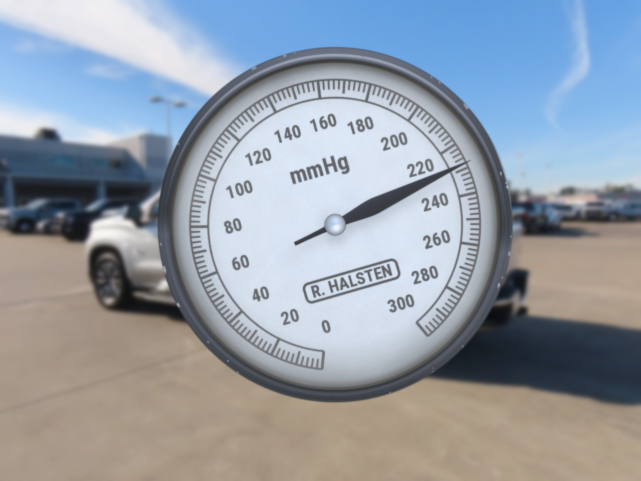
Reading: **228** mmHg
